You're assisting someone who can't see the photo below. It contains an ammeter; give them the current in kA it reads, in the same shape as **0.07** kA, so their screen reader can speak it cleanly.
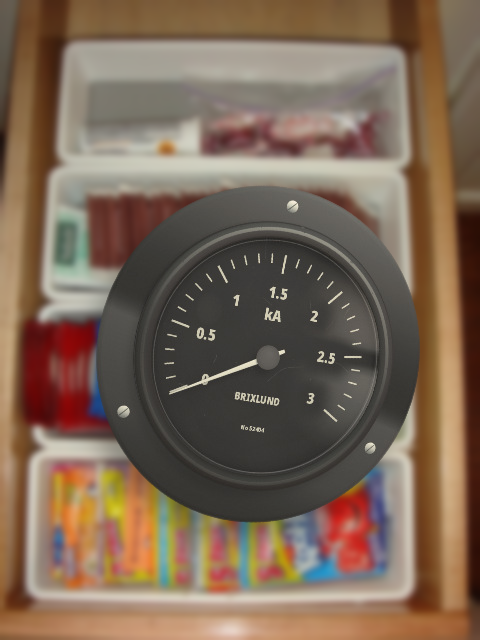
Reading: **0** kA
